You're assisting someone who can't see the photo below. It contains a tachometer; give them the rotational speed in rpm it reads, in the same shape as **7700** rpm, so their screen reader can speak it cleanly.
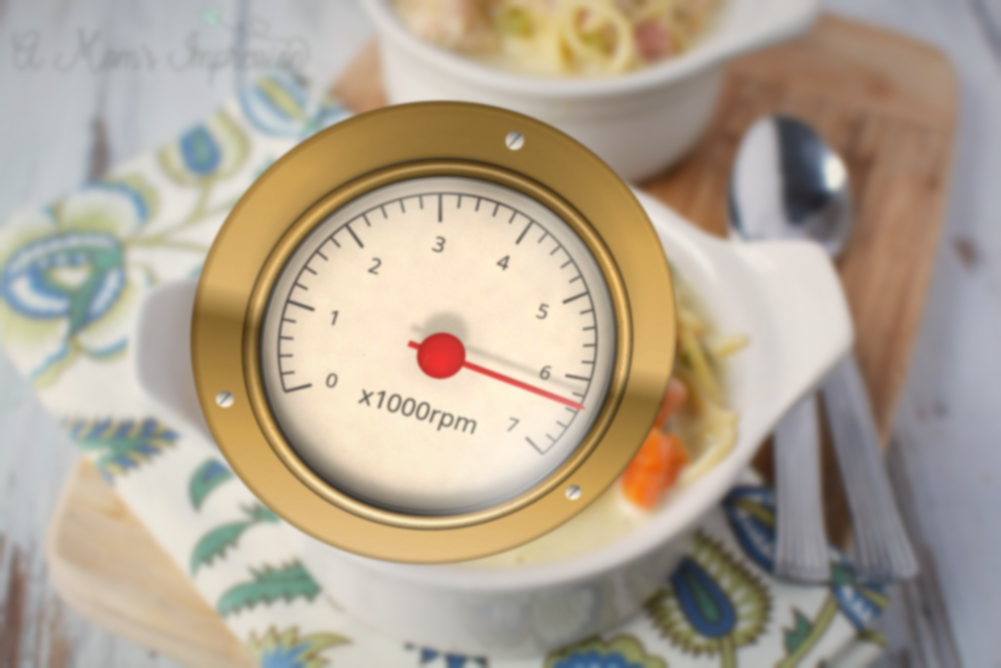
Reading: **6300** rpm
